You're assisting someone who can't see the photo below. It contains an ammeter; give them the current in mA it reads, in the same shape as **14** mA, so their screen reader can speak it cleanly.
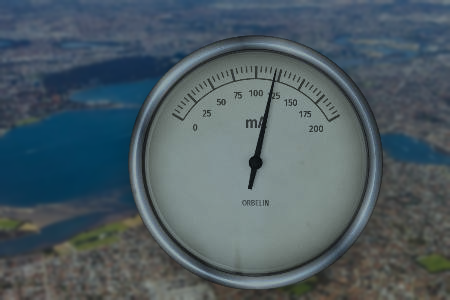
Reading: **120** mA
